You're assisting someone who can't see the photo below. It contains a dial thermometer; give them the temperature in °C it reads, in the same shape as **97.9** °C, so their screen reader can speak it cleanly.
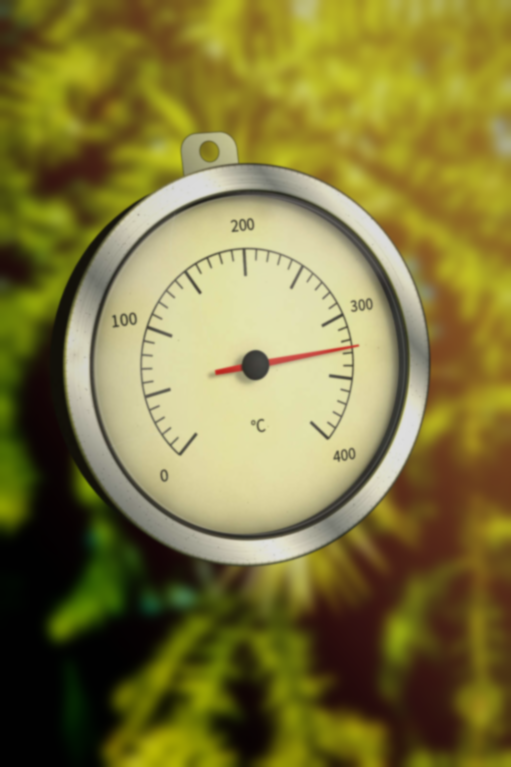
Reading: **325** °C
